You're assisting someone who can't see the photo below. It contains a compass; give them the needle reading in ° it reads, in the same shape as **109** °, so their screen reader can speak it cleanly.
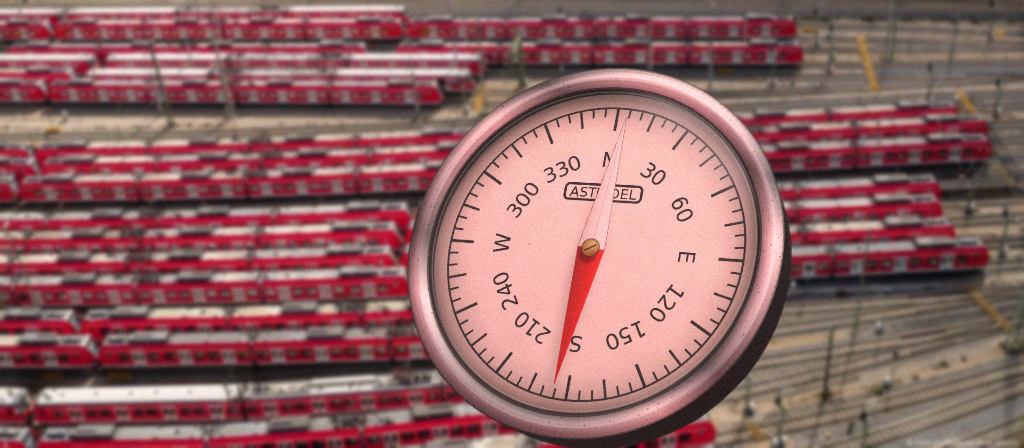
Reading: **185** °
